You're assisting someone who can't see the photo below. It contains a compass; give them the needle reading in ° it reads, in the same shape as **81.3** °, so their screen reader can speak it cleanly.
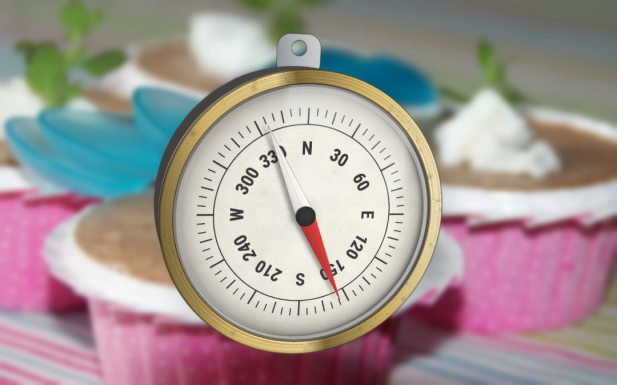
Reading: **155** °
